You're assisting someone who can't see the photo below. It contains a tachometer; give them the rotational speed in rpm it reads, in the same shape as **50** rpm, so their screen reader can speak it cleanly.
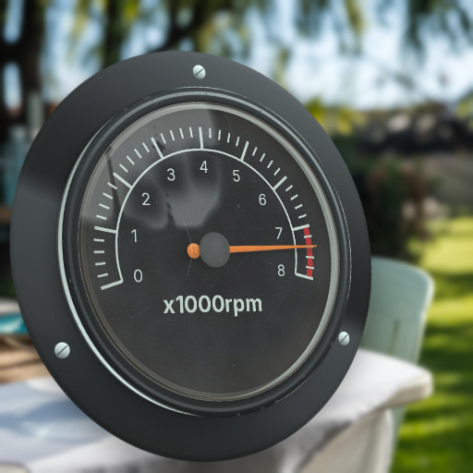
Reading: **7400** rpm
